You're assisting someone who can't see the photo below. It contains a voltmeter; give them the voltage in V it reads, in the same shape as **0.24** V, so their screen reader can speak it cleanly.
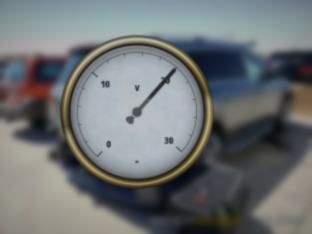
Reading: **20** V
